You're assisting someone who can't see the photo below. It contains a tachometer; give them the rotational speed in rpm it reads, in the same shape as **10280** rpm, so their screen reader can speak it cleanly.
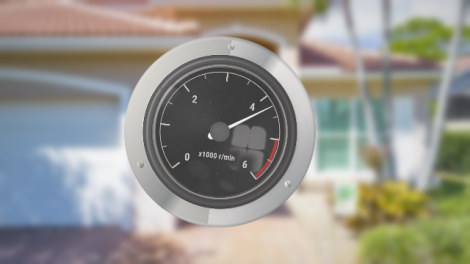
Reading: **4250** rpm
